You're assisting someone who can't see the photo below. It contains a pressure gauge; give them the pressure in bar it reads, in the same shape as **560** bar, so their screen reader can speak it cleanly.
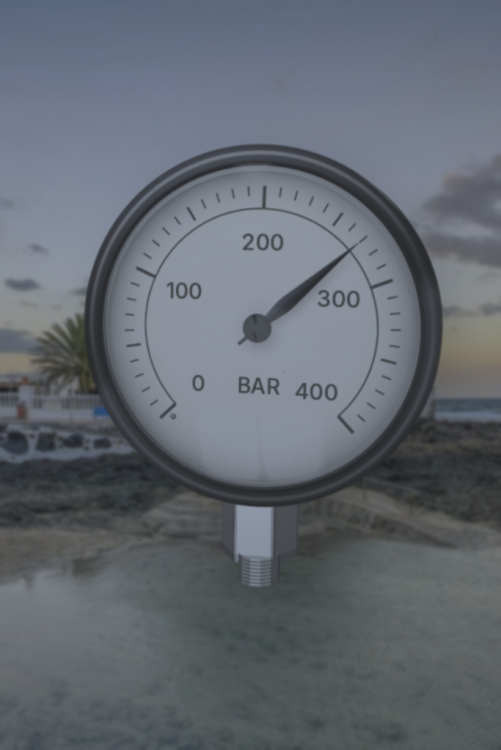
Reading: **270** bar
